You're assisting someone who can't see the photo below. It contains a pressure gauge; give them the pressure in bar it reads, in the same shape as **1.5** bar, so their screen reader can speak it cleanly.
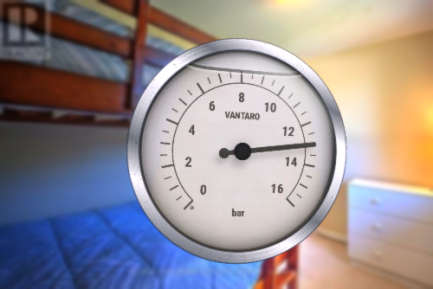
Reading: **13** bar
